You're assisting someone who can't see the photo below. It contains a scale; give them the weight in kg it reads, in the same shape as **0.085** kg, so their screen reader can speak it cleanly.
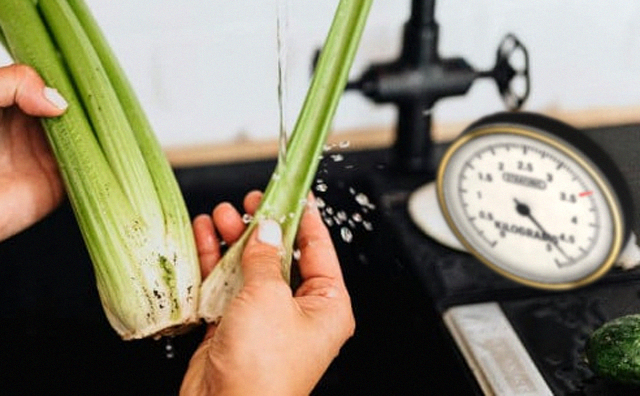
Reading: **4.75** kg
